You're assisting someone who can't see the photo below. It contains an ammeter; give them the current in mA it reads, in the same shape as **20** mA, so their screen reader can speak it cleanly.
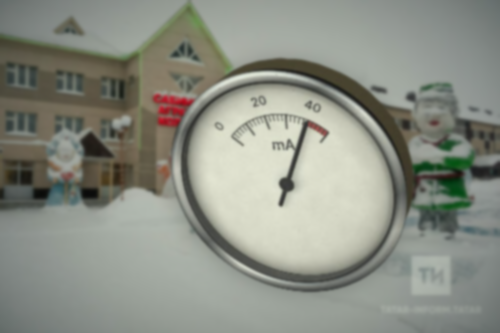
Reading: **40** mA
